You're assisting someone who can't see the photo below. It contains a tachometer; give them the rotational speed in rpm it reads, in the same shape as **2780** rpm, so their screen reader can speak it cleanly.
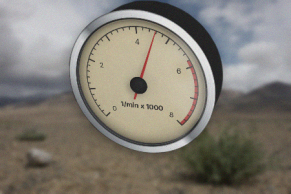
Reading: **4600** rpm
